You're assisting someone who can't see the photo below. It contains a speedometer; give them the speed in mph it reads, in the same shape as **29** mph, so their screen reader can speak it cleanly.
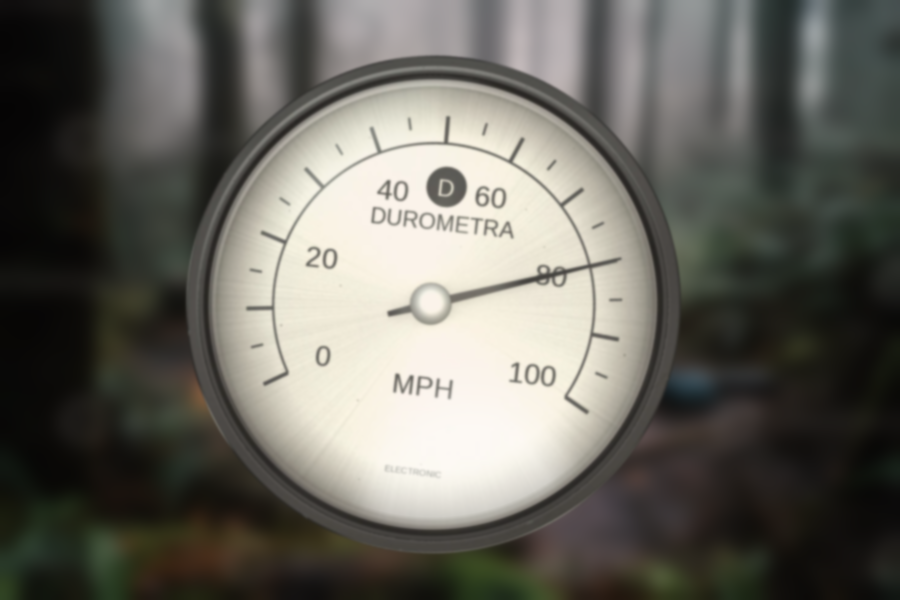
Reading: **80** mph
